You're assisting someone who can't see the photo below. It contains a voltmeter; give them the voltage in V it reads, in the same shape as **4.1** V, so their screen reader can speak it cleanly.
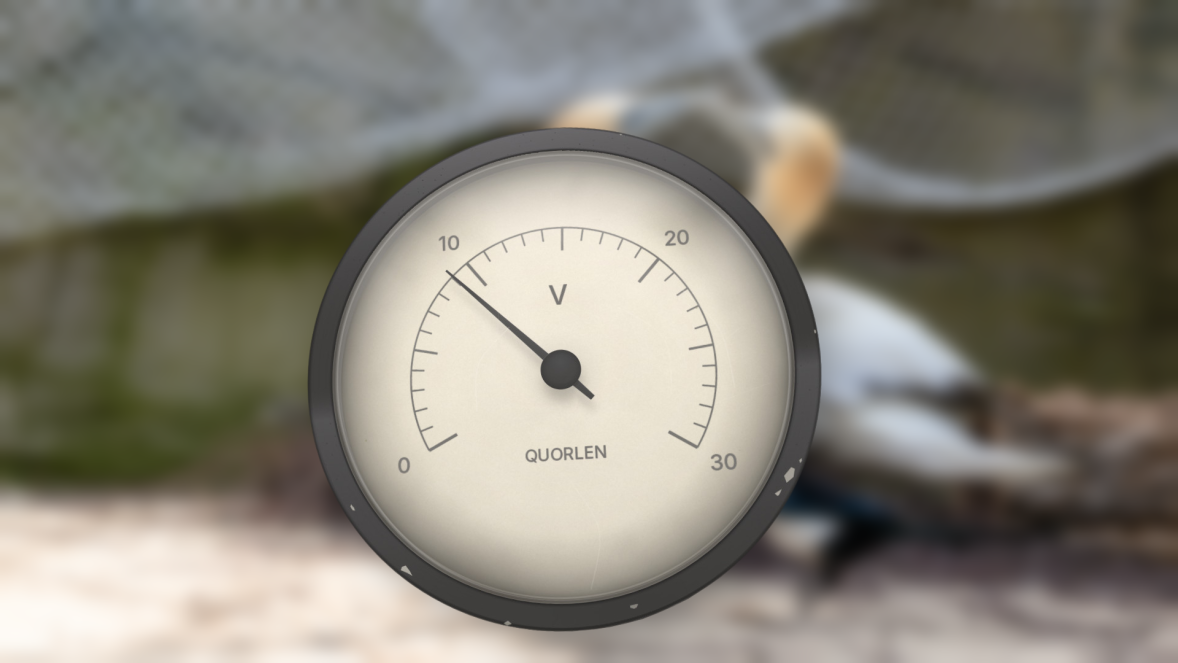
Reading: **9** V
